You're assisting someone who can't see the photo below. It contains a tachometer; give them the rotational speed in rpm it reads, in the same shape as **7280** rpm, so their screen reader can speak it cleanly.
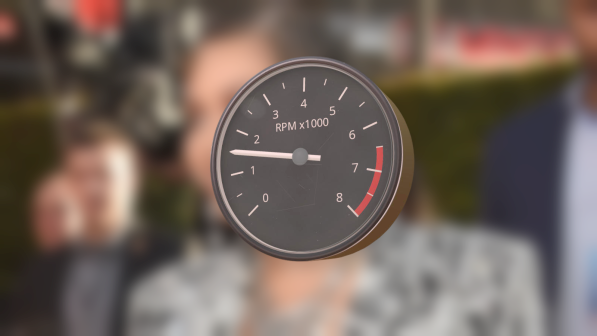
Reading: **1500** rpm
